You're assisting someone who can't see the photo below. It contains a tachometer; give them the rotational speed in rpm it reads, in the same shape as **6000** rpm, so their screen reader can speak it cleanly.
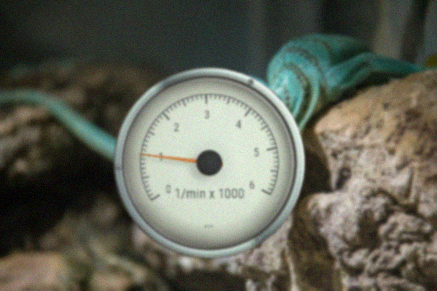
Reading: **1000** rpm
